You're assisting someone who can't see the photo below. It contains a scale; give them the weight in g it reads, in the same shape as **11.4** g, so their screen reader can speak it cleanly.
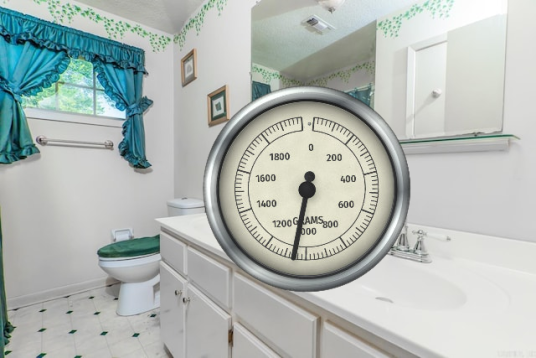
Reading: **1060** g
